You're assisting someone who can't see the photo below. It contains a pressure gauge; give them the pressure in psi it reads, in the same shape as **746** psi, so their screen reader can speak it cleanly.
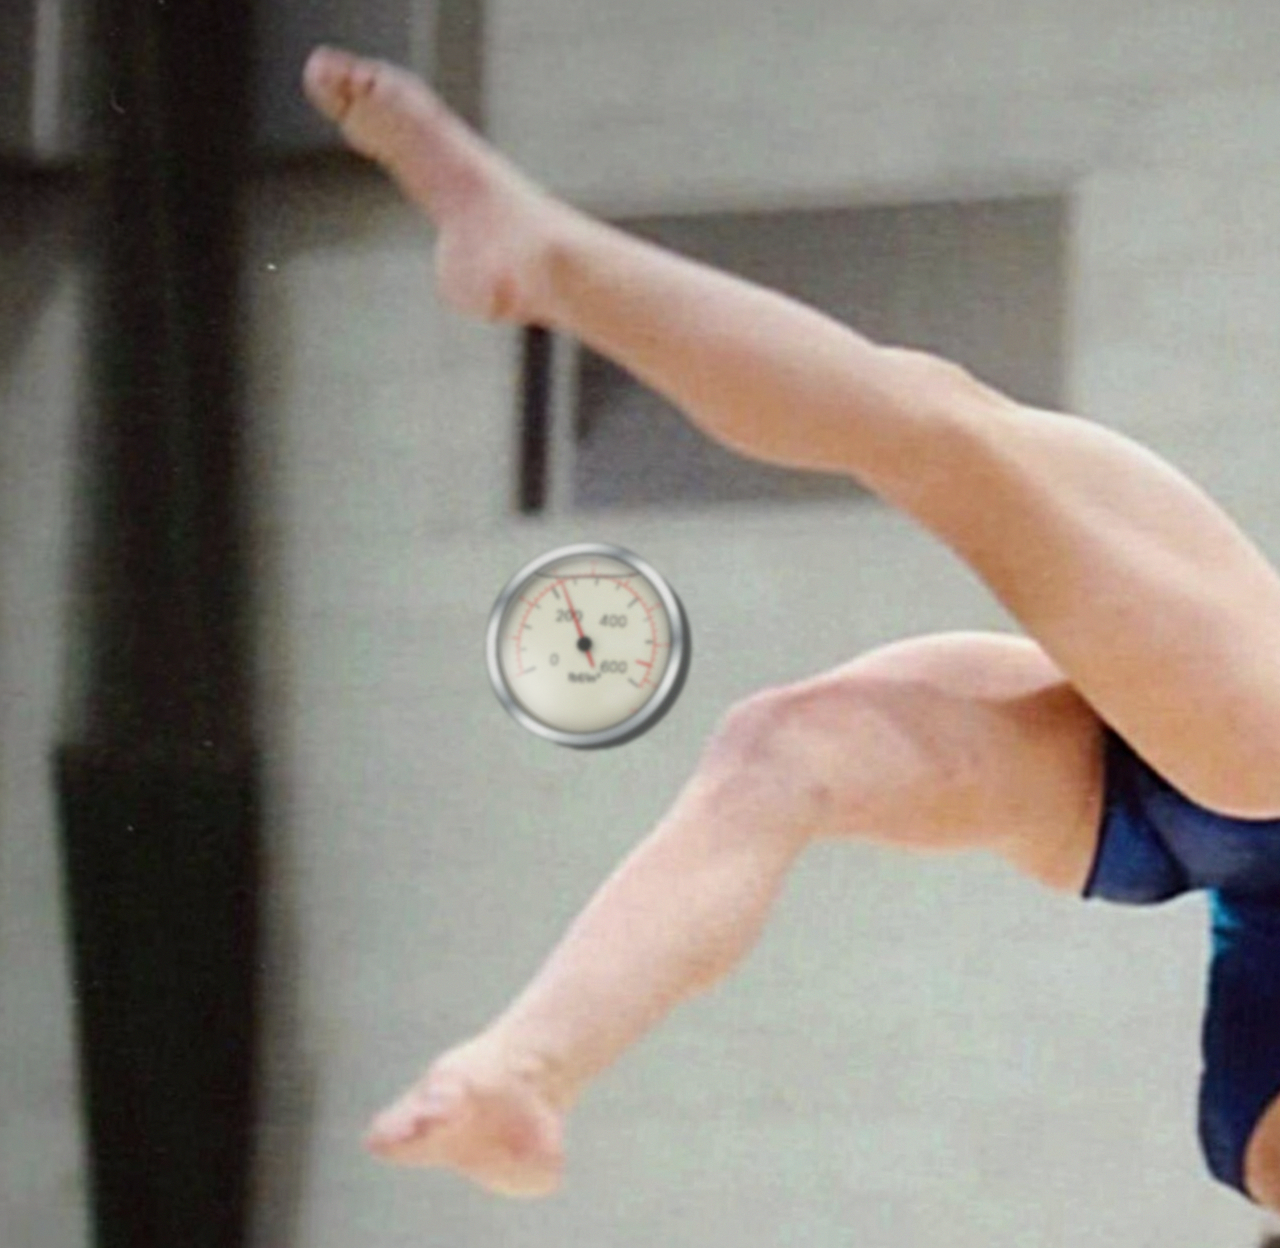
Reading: **225** psi
